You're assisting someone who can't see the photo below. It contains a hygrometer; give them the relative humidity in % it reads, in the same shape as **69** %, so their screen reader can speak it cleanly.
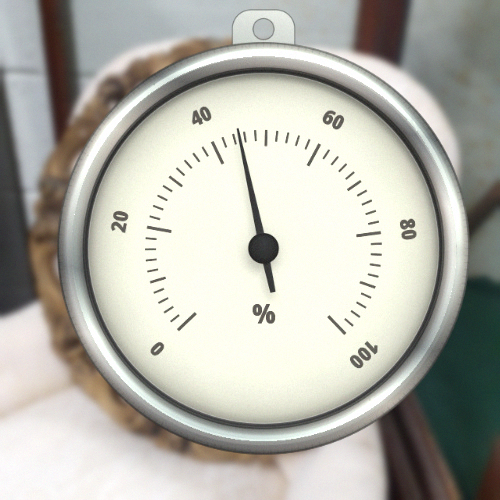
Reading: **45** %
